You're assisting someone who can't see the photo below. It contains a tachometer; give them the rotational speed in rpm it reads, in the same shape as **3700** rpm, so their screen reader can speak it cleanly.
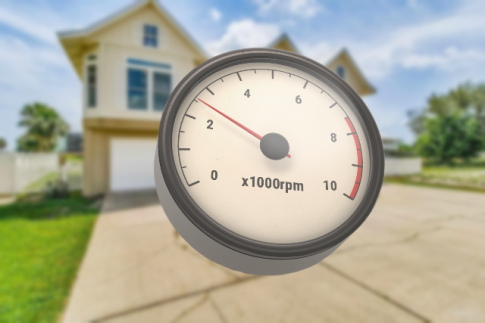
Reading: **2500** rpm
